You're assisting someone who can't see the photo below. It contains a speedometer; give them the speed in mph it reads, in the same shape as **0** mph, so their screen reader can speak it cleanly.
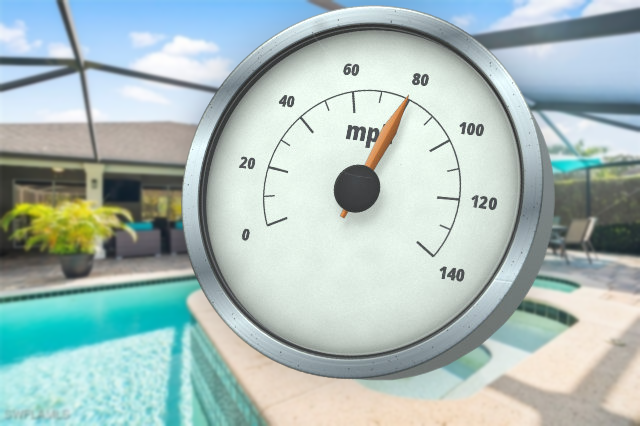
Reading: **80** mph
